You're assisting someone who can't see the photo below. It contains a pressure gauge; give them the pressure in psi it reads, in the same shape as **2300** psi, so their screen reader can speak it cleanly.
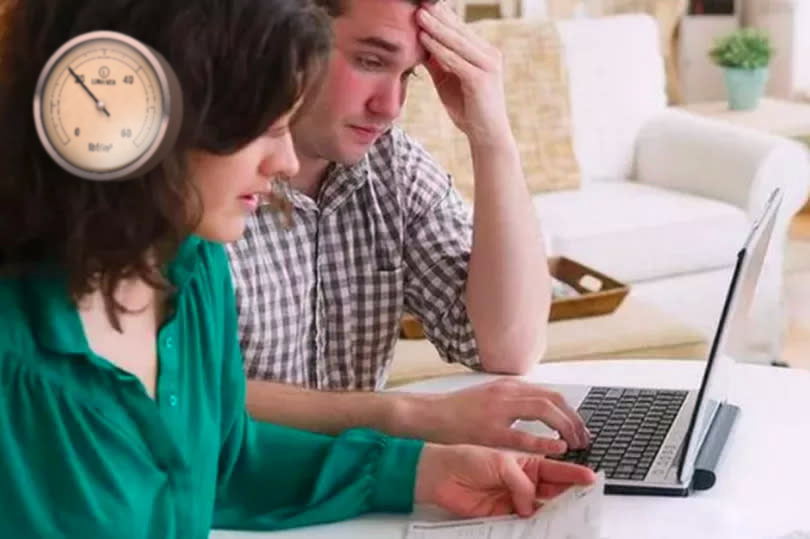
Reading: **20** psi
